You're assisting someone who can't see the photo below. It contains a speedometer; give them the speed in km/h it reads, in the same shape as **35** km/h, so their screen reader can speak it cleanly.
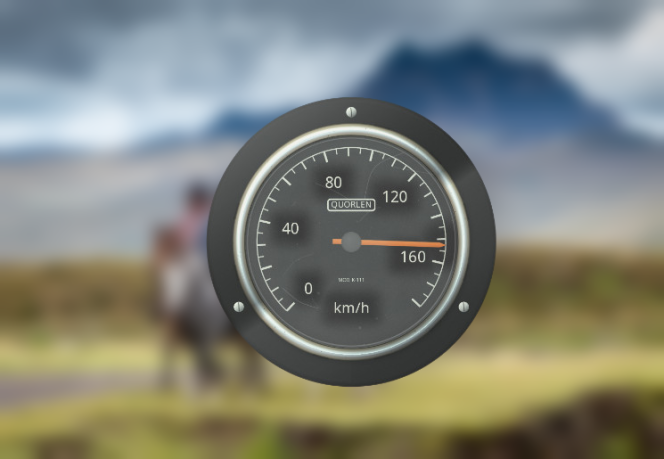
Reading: **152.5** km/h
